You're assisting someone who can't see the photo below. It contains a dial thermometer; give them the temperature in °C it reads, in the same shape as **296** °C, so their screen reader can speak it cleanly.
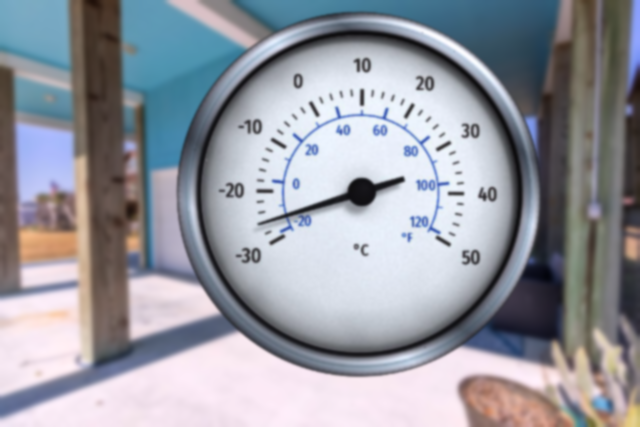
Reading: **-26** °C
